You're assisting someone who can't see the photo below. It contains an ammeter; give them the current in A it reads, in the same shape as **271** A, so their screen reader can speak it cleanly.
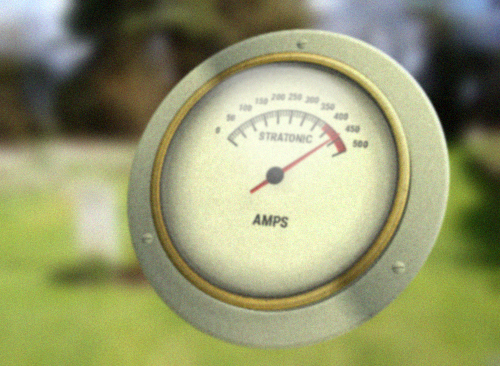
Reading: **450** A
